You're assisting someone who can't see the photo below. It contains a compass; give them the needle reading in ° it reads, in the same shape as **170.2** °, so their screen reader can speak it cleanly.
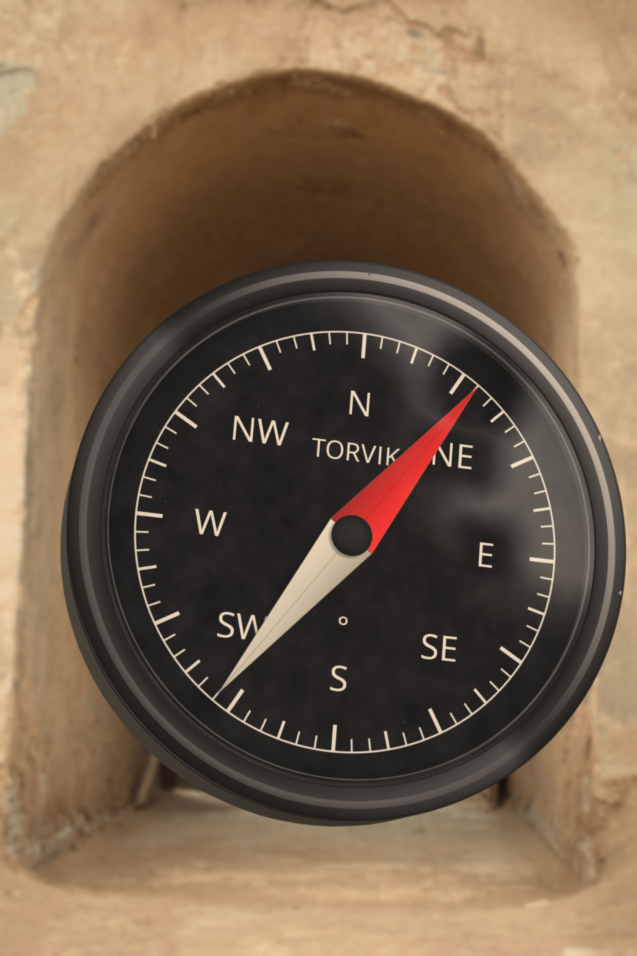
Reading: **35** °
